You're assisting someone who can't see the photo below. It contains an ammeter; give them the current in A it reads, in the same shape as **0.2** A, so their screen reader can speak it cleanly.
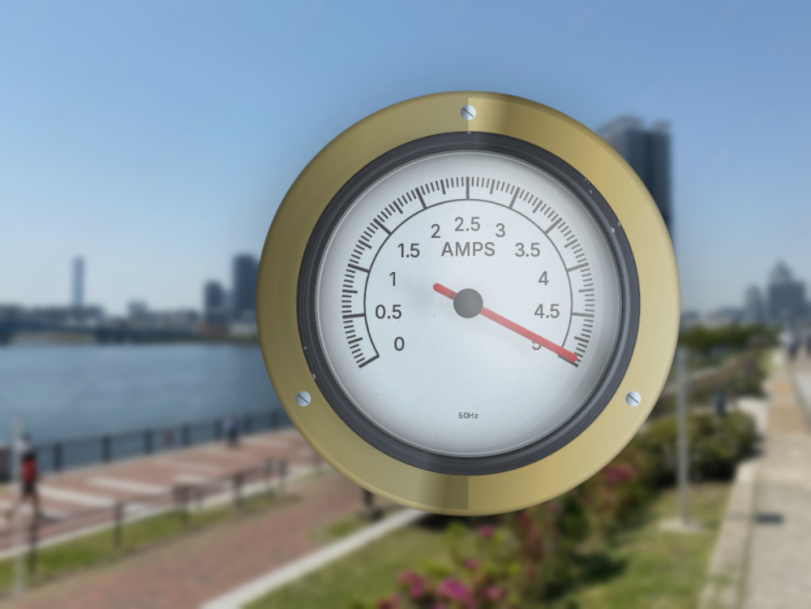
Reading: **4.95** A
